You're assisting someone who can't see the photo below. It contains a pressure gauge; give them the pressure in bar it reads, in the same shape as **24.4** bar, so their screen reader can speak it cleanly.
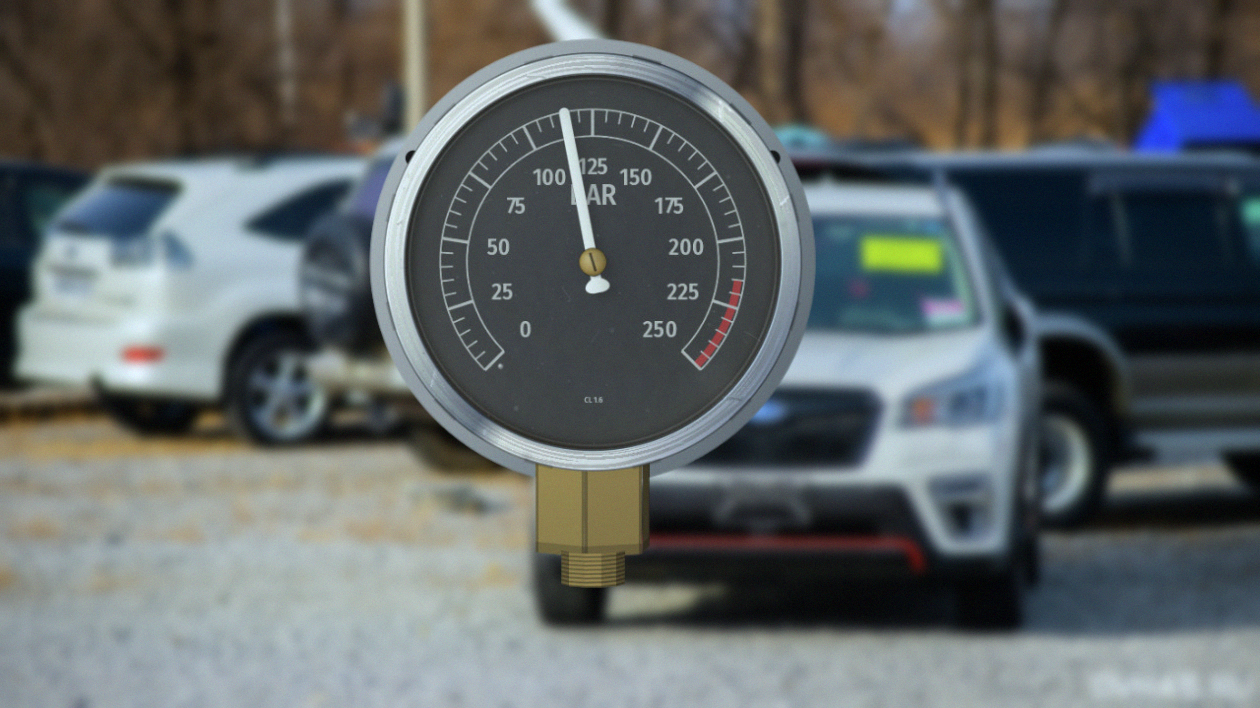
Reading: **115** bar
